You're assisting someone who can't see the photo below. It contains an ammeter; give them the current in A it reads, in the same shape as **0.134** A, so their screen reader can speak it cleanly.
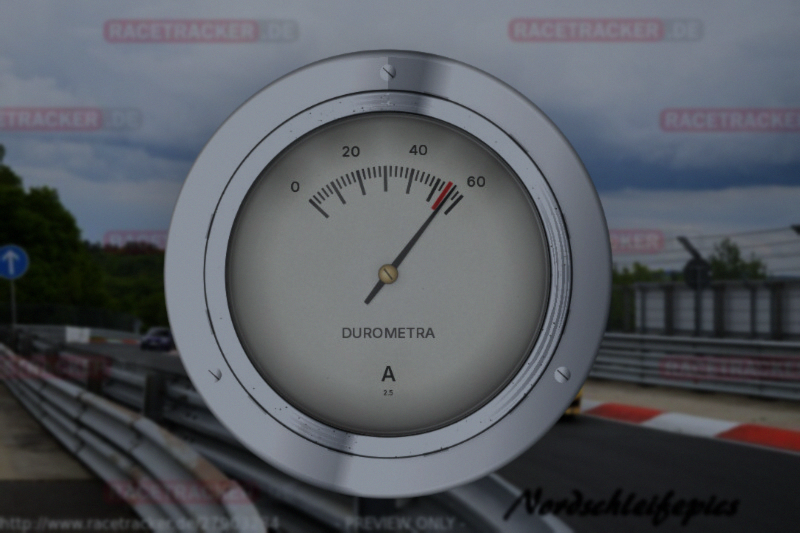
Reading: **56** A
